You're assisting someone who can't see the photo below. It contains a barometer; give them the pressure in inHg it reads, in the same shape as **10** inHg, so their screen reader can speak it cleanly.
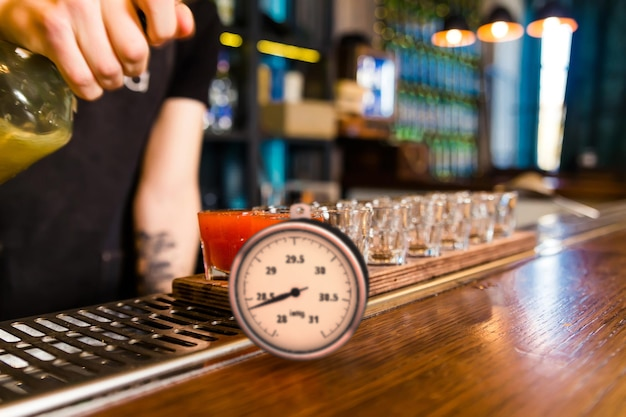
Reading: **28.4** inHg
